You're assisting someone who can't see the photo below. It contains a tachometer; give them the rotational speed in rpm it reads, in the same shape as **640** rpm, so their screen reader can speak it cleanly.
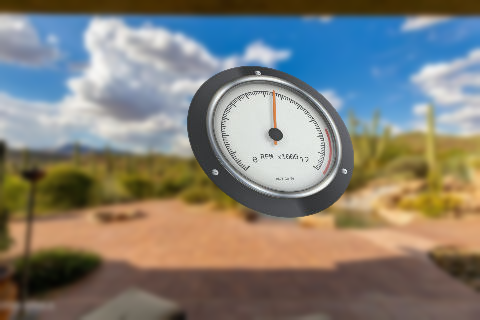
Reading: **6500** rpm
